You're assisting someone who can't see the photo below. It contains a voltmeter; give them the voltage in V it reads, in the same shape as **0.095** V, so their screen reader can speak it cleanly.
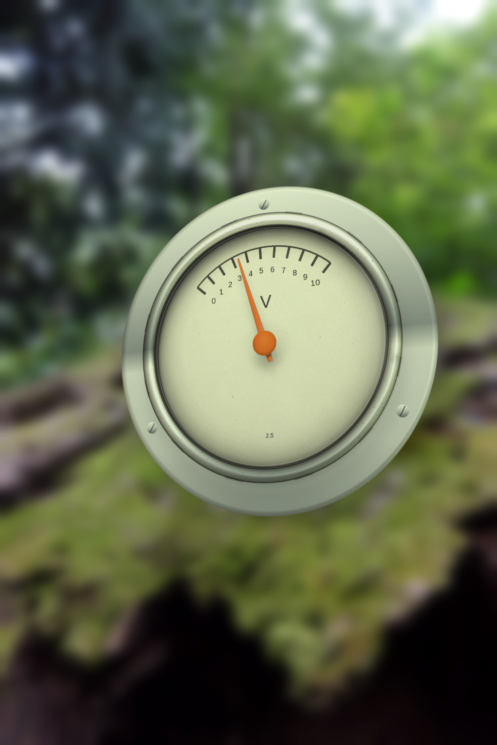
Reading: **3.5** V
